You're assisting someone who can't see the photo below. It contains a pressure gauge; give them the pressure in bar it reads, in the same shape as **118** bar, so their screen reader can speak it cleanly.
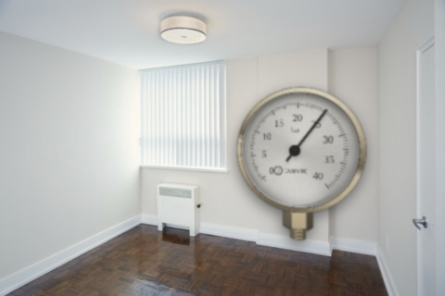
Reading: **25** bar
